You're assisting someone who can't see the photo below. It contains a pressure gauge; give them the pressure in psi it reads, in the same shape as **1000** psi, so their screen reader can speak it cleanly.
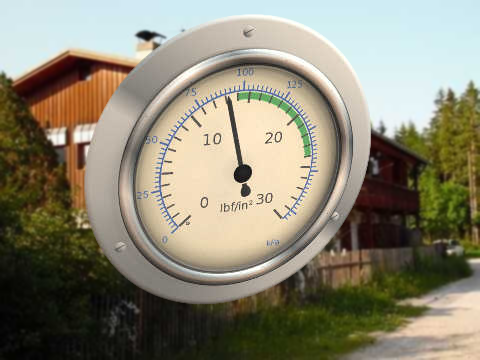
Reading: **13** psi
